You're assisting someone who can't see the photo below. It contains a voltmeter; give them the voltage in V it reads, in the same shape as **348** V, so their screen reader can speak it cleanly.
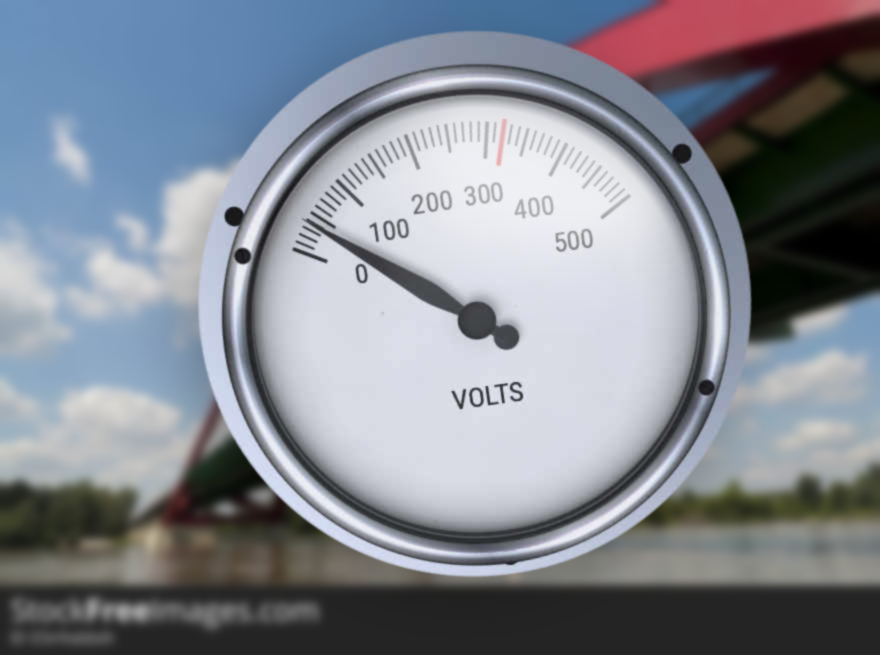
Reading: **40** V
